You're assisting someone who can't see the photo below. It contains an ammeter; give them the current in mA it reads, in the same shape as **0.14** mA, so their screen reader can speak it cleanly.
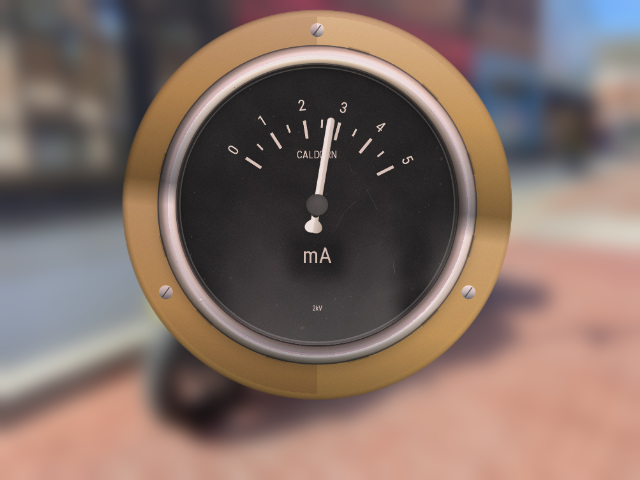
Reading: **2.75** mA
